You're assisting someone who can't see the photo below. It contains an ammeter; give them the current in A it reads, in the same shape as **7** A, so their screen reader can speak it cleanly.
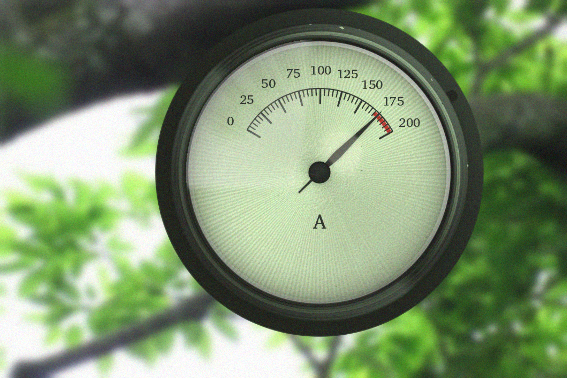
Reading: **175** A
